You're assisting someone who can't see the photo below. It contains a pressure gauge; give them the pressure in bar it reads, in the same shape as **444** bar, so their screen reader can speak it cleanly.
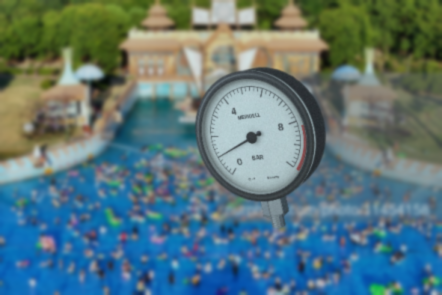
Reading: **1** bar
